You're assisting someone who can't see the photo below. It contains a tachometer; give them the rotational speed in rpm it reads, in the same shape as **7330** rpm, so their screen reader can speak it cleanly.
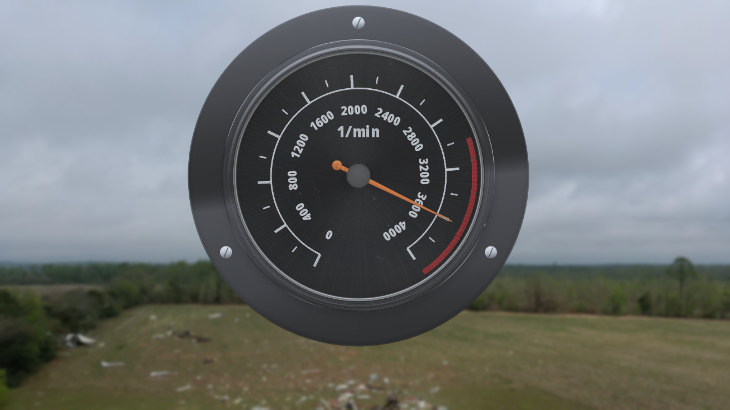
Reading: **3600** rpm
